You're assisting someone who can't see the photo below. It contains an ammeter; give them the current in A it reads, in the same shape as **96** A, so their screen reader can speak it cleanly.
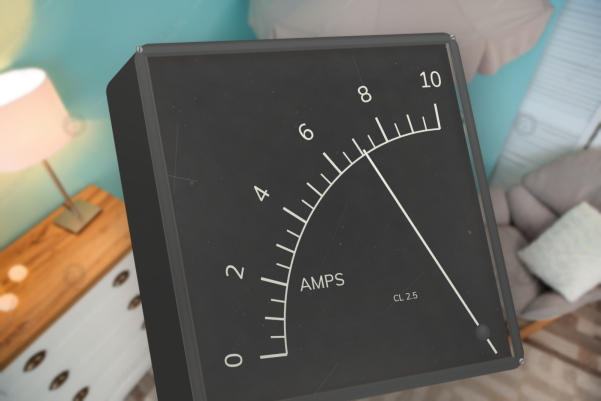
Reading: **7** A
